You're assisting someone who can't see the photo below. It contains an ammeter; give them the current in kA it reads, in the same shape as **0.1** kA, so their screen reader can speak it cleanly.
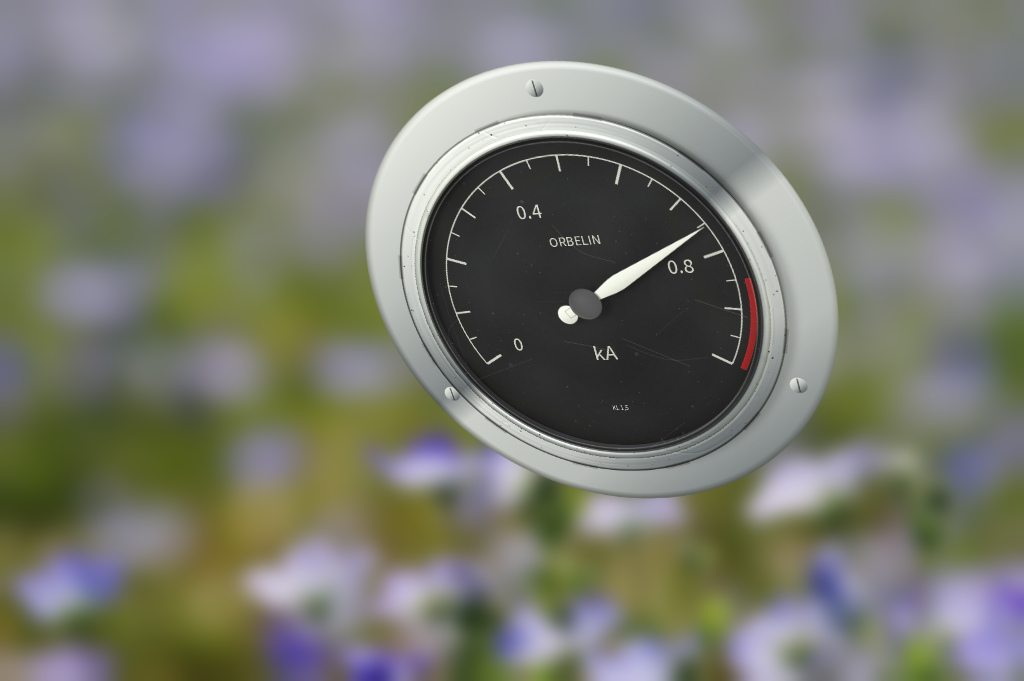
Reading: **0.75** kA
